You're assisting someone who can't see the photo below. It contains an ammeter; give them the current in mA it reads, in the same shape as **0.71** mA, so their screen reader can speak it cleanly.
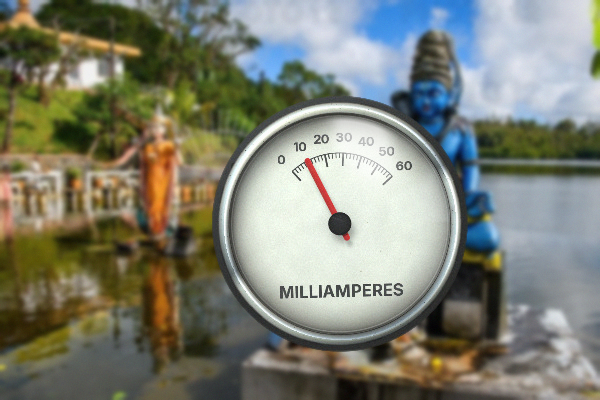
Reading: **10** mA
